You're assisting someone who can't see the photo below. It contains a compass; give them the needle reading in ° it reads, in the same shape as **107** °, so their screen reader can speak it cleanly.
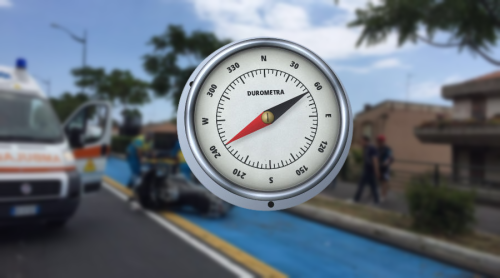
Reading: **240** °
